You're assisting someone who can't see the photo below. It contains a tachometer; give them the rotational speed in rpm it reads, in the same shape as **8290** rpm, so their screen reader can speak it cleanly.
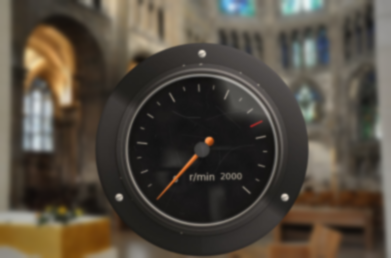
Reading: **0** rpm
